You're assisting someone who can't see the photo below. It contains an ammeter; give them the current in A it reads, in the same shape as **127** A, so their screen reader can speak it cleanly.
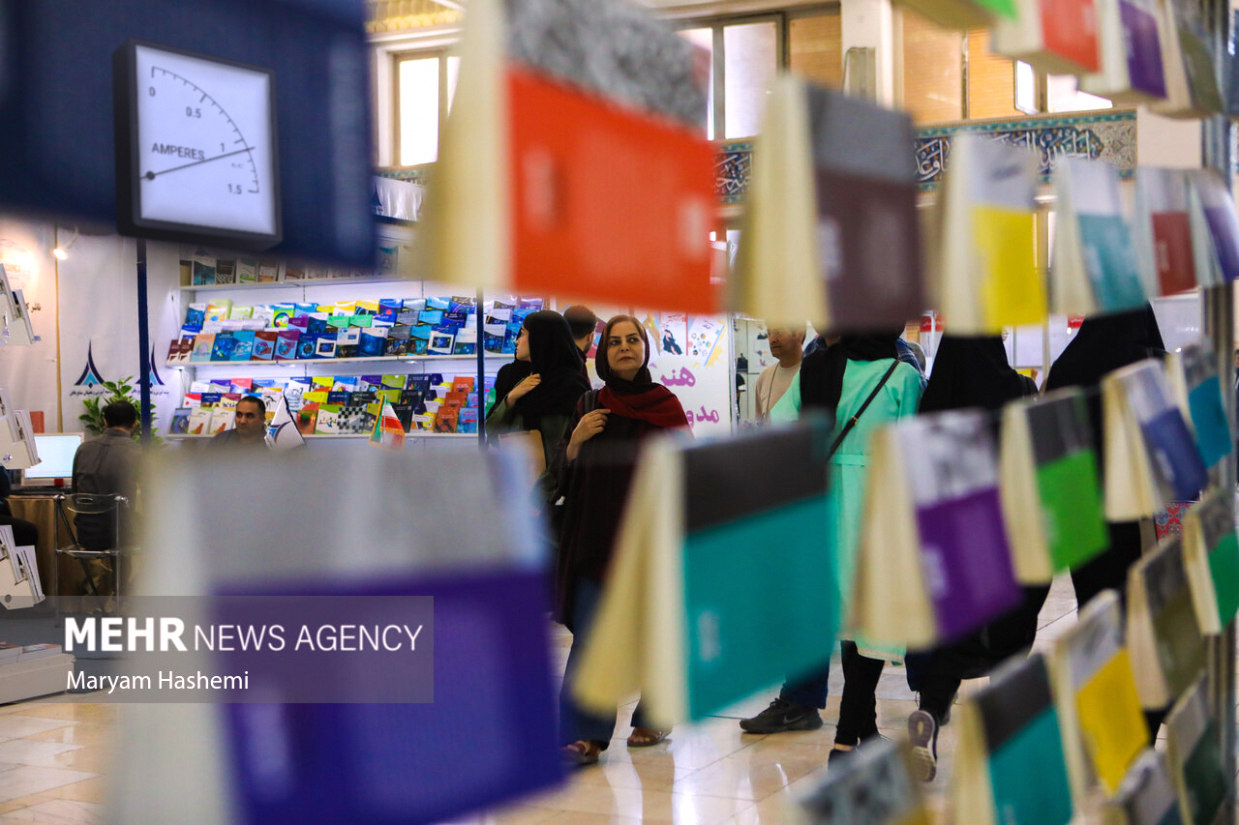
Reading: **1.1** A
